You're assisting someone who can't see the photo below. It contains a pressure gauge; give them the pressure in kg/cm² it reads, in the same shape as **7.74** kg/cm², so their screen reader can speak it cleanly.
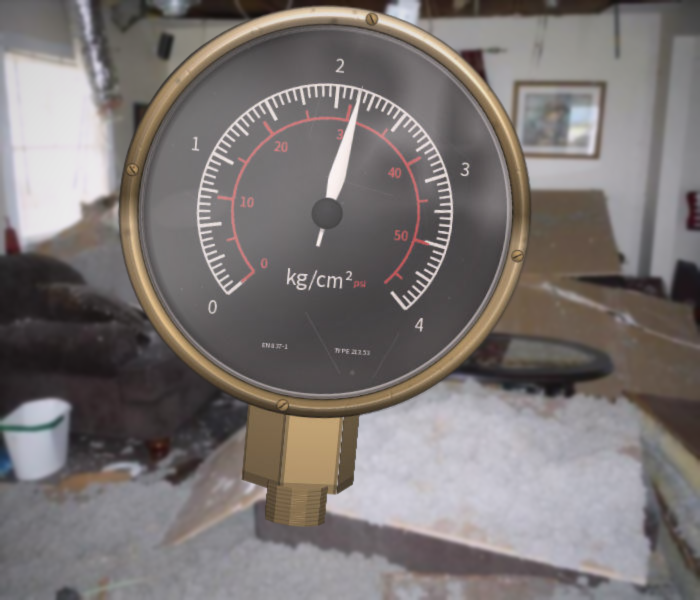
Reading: **2.15** kg/cm²
